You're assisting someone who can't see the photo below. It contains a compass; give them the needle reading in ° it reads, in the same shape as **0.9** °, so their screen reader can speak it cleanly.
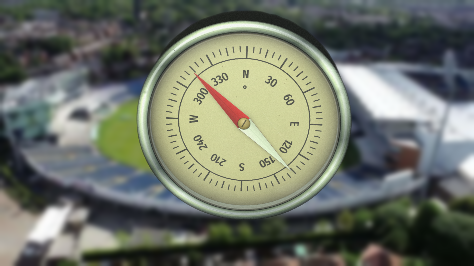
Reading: **315** °
